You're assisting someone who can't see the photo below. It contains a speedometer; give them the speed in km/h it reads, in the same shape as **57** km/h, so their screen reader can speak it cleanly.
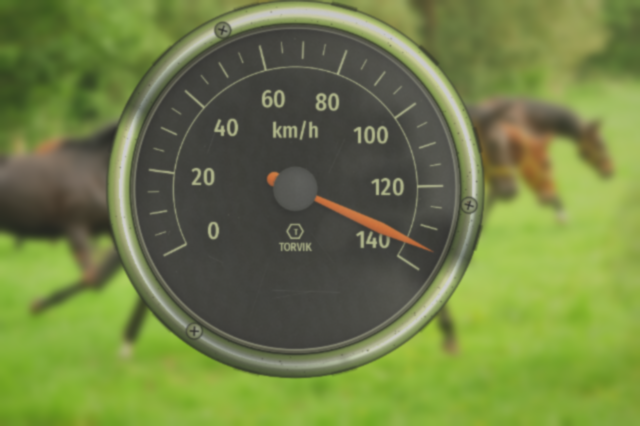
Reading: **135** km/h
